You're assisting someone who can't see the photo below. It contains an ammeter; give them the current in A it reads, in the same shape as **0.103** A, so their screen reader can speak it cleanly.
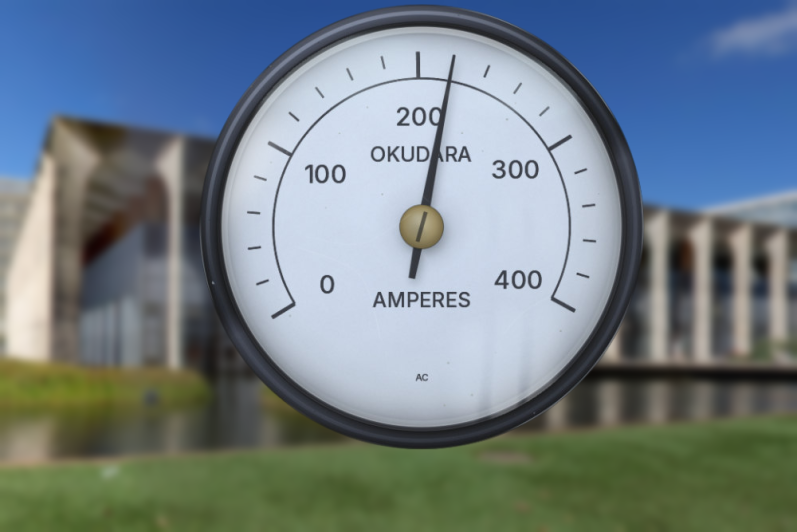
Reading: **220** A
